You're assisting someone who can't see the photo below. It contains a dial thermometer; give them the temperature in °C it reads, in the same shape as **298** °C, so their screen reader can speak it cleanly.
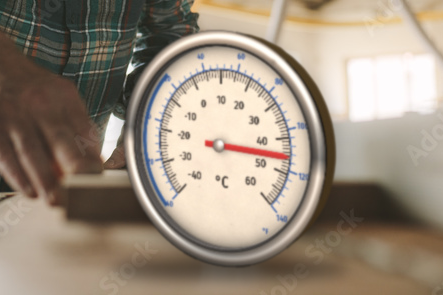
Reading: **45** °C
